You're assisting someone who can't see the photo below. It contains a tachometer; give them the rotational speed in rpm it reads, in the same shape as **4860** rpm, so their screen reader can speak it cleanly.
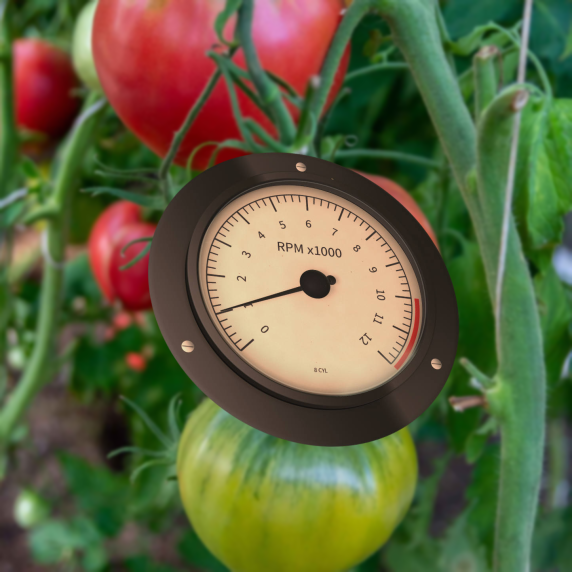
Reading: **1000** rpm
